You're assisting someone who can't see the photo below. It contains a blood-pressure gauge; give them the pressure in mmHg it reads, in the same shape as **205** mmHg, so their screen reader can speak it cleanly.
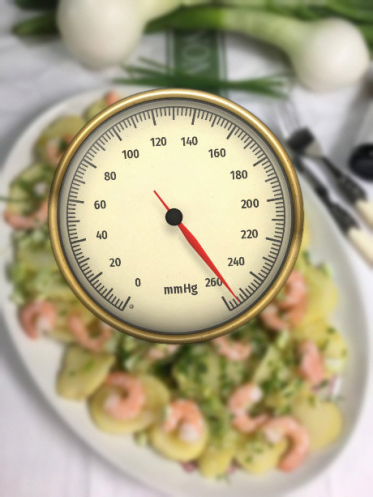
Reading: **254** mmHg
